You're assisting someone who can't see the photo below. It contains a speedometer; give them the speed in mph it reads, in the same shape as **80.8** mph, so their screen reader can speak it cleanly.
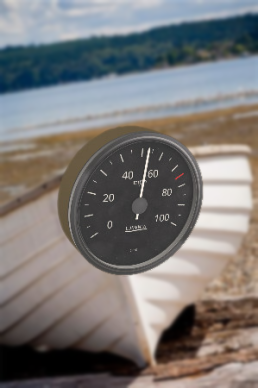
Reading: **52.5** mph
